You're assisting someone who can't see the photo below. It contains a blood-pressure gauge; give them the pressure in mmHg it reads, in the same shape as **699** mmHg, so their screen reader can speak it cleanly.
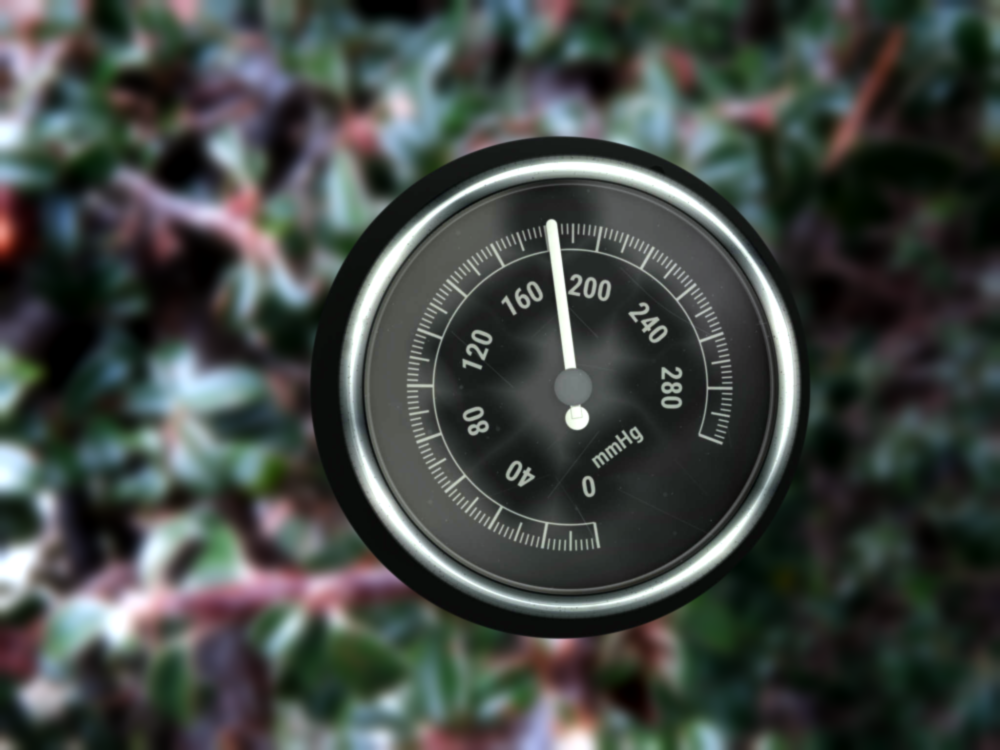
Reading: **182** mmHg
